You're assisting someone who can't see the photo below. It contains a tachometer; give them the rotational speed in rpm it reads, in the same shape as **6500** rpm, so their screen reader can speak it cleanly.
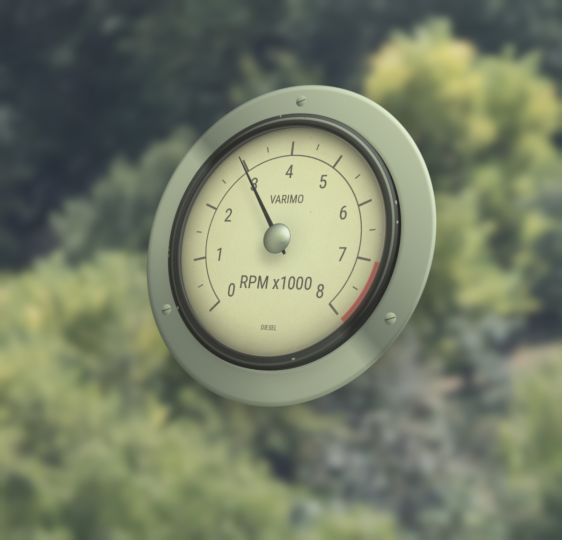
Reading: **3000** rpm
